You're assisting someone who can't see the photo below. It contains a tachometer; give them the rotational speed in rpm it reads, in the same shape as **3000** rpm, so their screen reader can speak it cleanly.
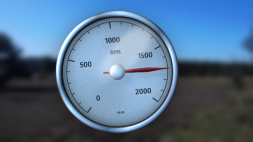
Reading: **1700** rpm
